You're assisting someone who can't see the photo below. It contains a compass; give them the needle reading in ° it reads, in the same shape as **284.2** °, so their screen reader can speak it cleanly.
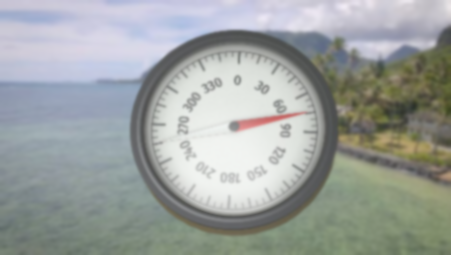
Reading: **75** °
